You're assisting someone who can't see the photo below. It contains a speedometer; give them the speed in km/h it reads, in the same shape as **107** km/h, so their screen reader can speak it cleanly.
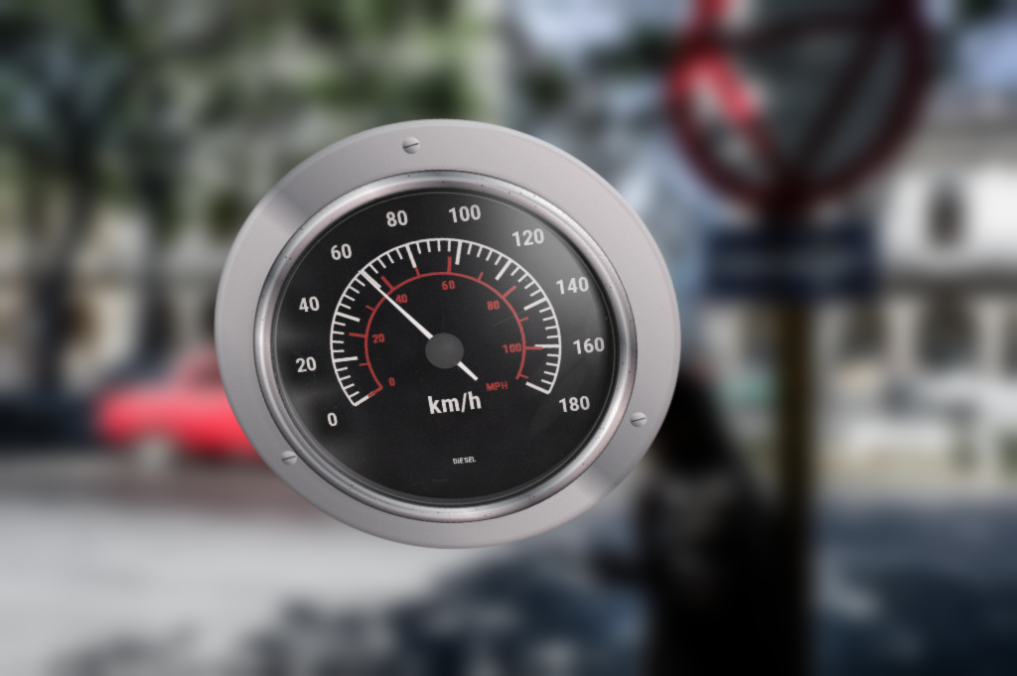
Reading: **60** km/h
